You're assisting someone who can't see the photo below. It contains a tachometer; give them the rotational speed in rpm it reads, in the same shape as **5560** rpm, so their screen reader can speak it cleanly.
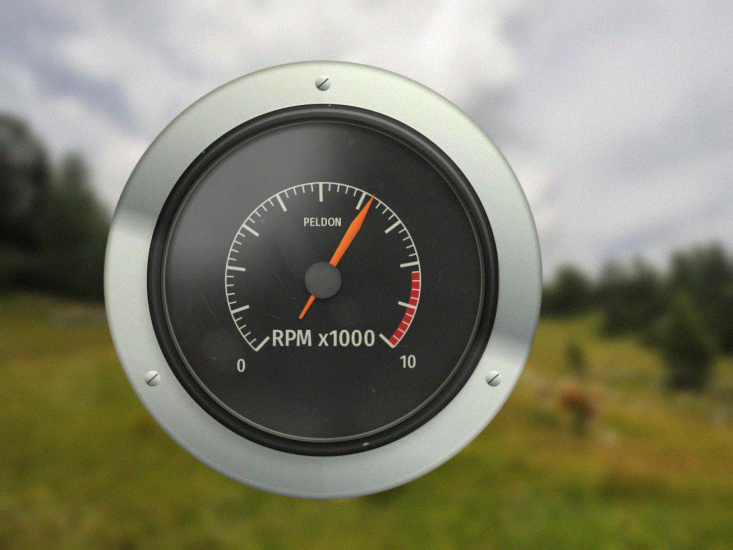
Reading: **6200** rpm
